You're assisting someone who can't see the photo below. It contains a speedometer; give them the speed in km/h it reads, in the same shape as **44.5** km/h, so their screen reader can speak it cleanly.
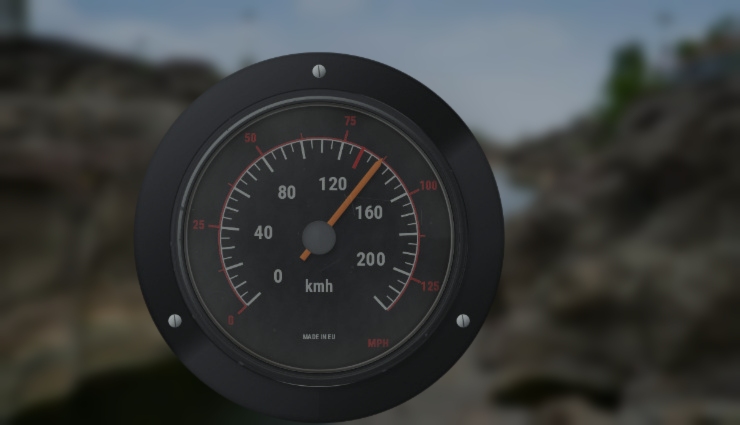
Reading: **140** km/h
